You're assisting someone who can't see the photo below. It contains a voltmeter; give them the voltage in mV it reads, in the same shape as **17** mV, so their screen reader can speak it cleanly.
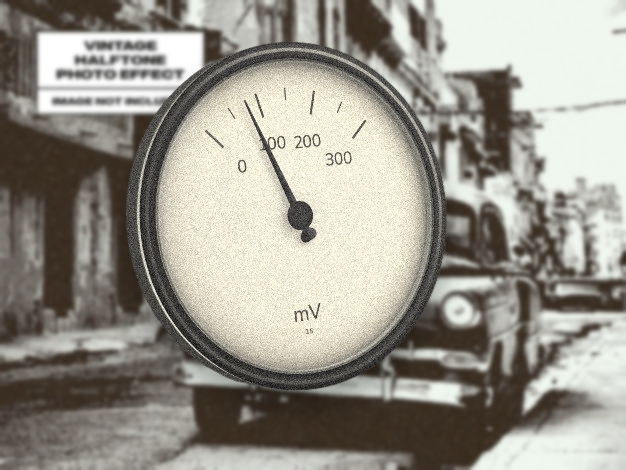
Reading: **75** mV
